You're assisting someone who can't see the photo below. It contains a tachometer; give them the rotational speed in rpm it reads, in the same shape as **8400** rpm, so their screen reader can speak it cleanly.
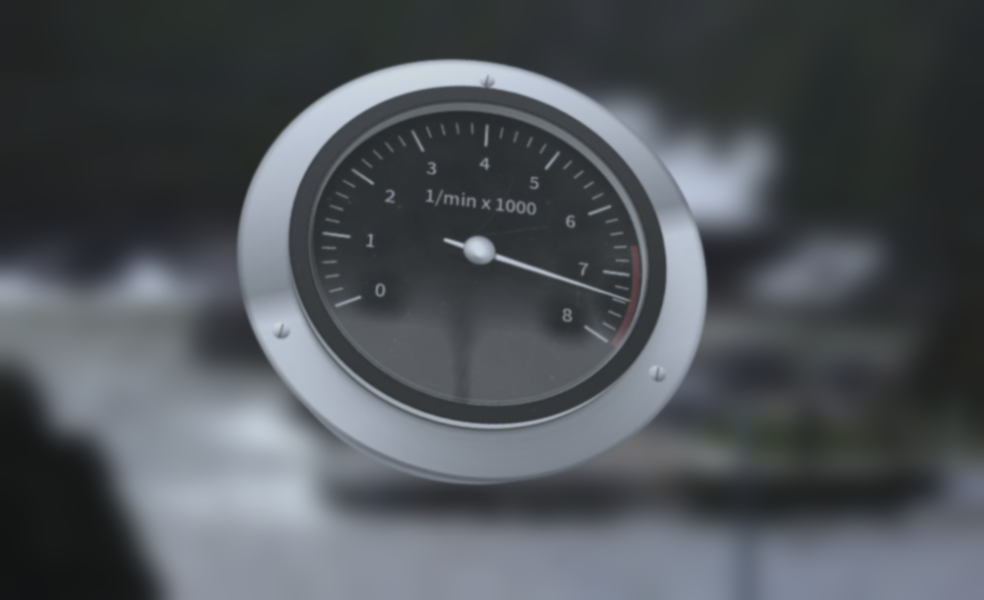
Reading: **7400** rpm
